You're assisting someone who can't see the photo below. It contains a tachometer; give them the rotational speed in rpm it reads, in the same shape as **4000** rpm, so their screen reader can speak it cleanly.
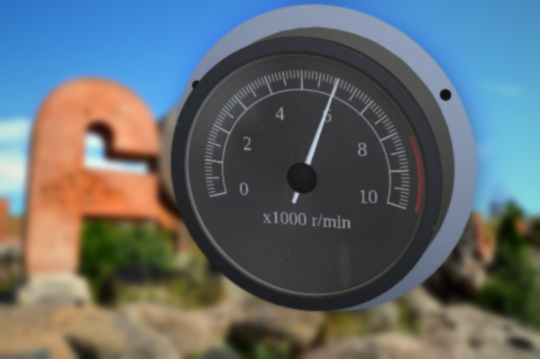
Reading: **6000** rpm
